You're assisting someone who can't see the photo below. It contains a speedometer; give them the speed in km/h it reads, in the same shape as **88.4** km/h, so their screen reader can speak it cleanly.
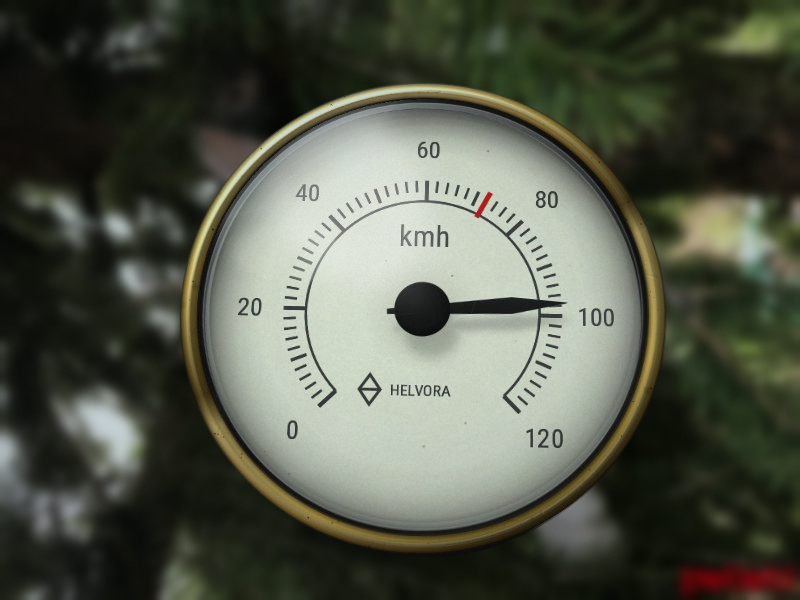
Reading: **98** km/h
